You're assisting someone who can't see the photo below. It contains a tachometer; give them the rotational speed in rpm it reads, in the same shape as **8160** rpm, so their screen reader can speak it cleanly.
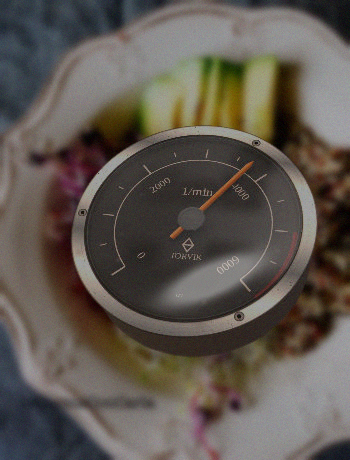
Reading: **3750** rpm
